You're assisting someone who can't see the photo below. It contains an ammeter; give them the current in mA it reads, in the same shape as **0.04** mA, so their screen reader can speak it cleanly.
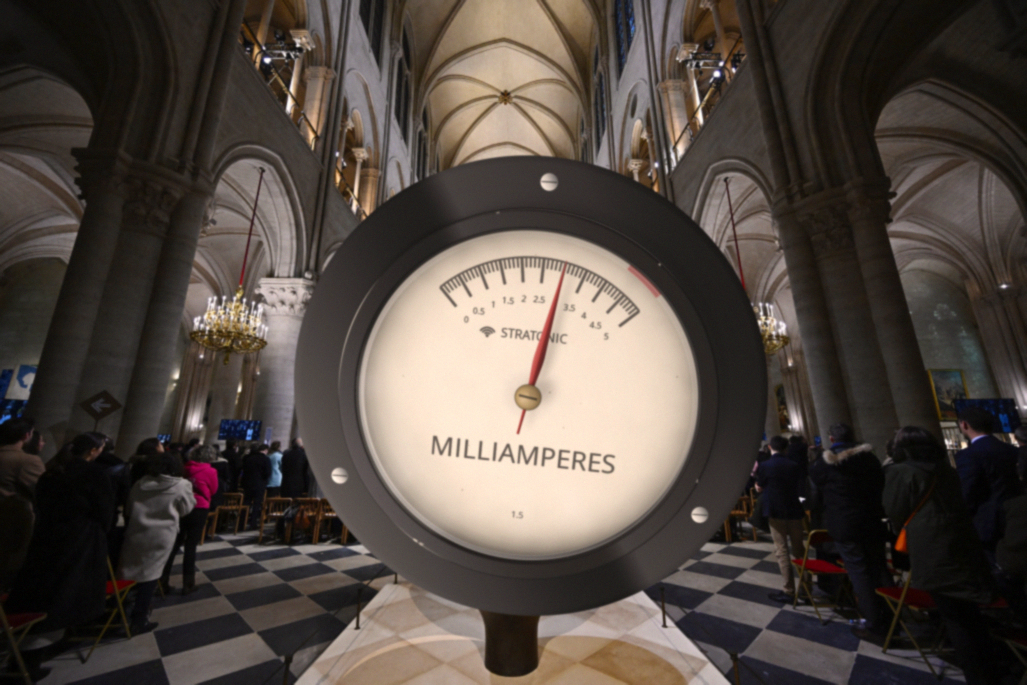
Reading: **3** mA
